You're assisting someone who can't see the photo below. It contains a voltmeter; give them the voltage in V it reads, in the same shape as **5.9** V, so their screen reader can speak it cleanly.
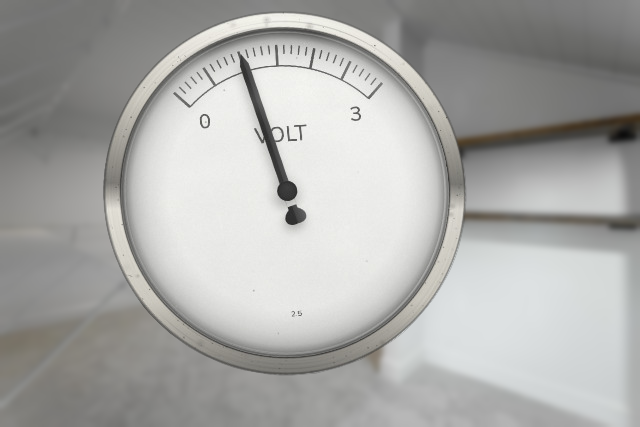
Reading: **1** V
